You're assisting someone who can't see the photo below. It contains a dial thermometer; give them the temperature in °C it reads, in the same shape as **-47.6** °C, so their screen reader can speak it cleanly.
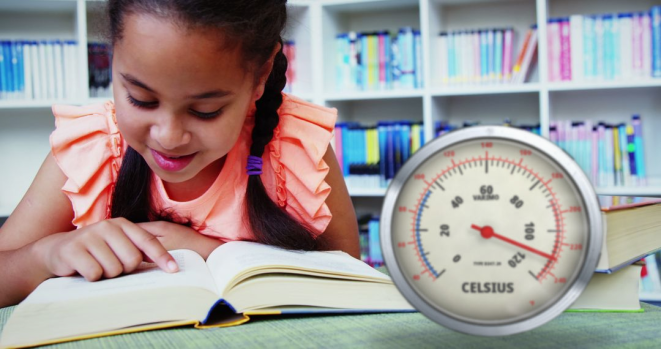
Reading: **110** °C
